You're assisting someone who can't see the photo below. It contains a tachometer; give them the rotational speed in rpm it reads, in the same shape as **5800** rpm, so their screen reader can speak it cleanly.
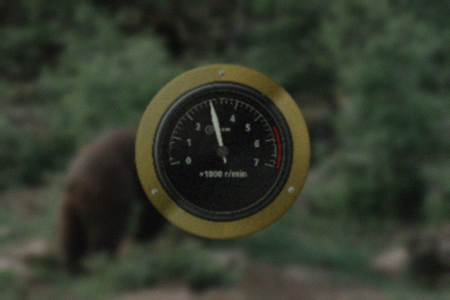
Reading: **3000** rpm
